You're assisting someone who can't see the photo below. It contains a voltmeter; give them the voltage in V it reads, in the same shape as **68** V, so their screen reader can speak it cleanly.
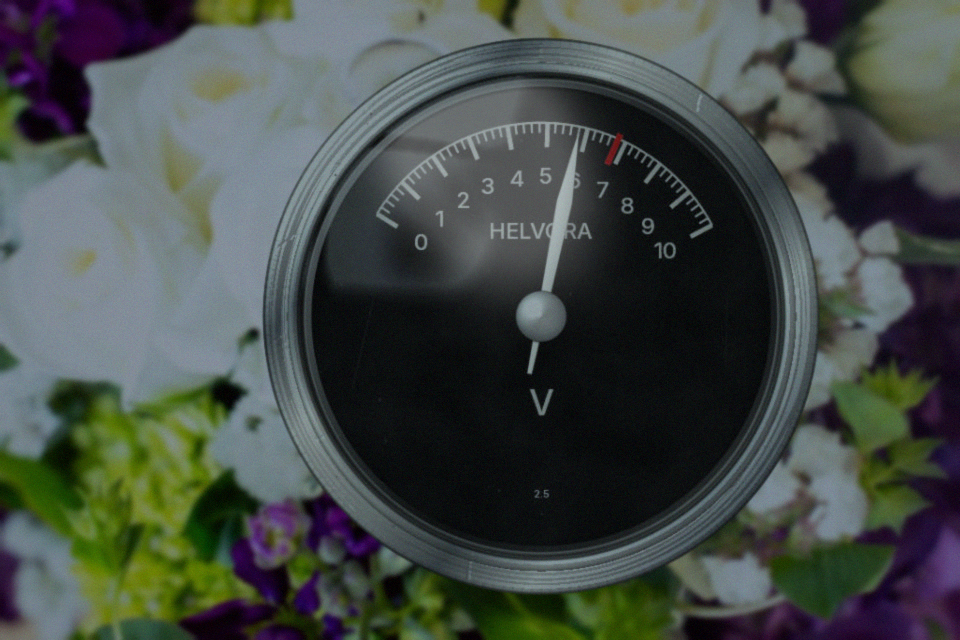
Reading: **5.8** V
